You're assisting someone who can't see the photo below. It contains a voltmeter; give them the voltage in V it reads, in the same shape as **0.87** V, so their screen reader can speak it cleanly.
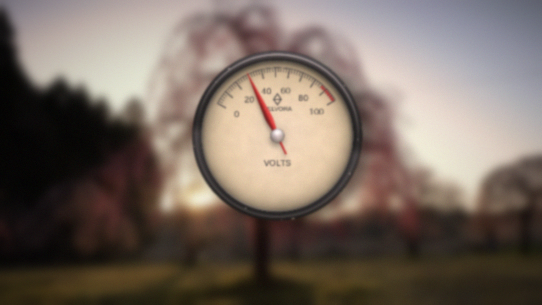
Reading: **30** V
